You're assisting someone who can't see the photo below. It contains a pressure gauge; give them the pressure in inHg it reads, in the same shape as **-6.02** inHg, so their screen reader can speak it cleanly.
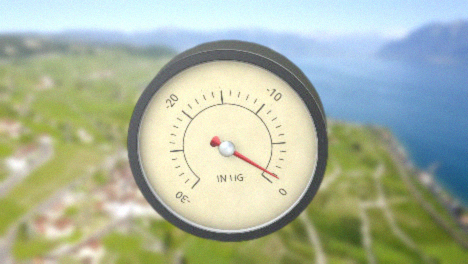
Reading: **-1** inHg
